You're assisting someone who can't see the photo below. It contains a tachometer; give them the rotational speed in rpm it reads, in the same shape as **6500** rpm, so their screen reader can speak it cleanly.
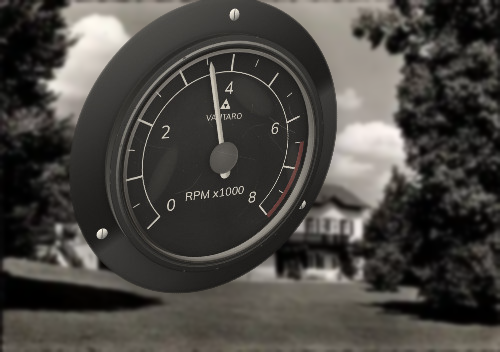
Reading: **3500** rpm
